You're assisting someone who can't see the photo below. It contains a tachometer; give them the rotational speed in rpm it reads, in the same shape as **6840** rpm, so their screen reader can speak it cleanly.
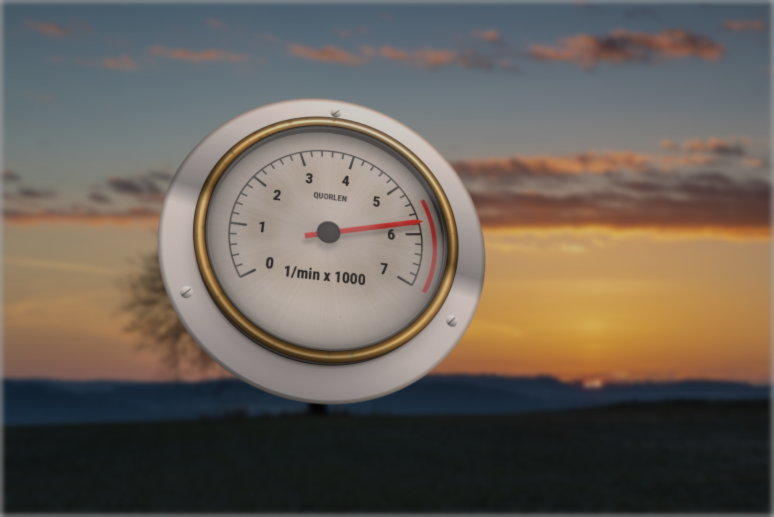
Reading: **5800** rpm
